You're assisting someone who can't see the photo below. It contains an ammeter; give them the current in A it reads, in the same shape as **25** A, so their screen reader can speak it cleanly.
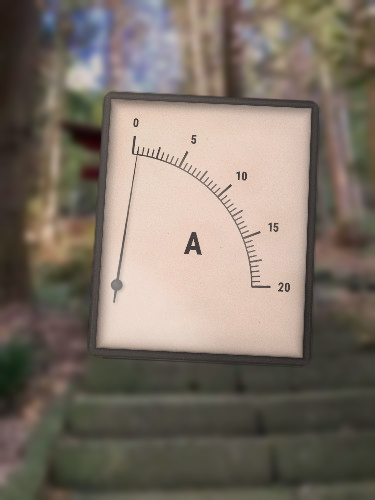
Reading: **0.5** A
